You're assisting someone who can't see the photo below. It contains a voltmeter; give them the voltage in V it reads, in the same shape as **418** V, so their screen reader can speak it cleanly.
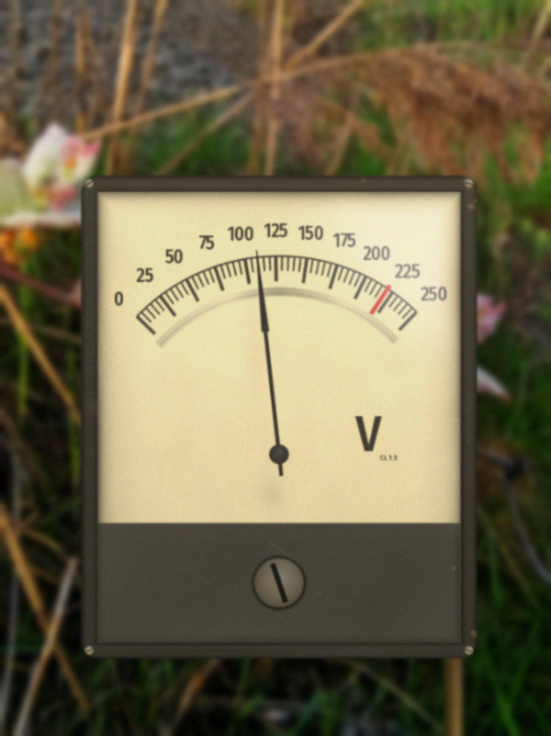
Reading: **110** V
